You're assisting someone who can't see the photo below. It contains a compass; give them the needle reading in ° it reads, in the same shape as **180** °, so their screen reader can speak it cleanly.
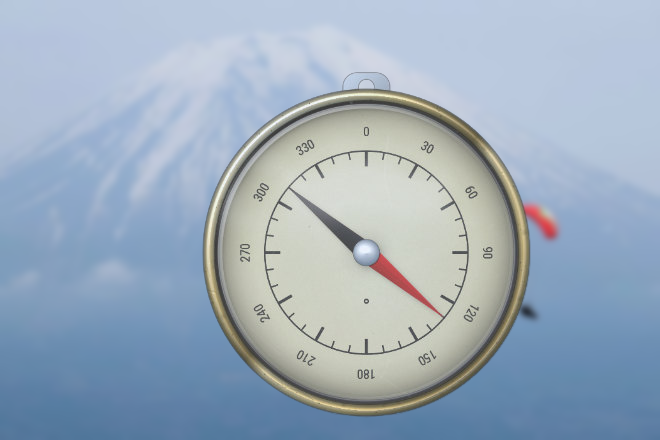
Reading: **130** °
